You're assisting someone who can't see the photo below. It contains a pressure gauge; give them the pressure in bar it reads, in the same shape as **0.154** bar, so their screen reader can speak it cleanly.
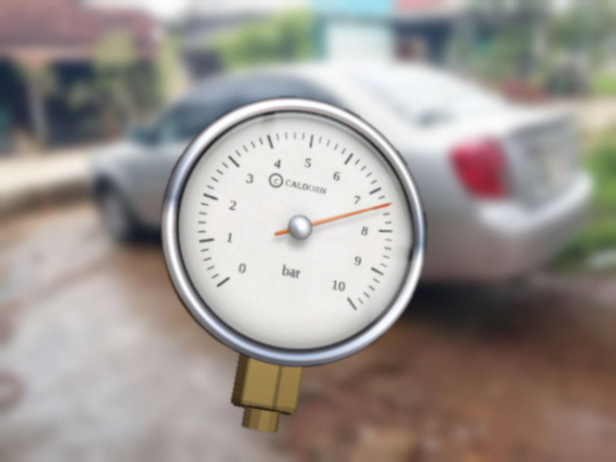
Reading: **7.4** bar
